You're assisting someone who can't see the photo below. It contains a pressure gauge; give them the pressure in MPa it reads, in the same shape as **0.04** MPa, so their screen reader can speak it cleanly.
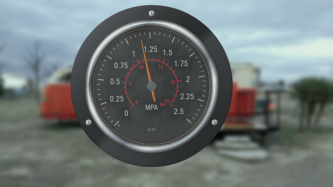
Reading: **1.15** MPa
